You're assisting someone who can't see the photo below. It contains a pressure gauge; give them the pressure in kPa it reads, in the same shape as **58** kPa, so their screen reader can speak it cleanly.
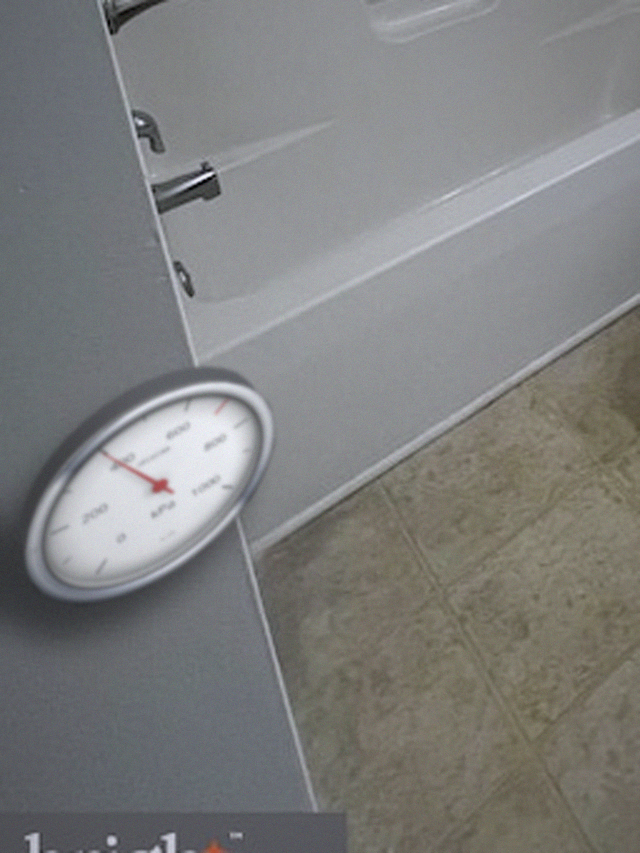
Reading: **400** kPa
